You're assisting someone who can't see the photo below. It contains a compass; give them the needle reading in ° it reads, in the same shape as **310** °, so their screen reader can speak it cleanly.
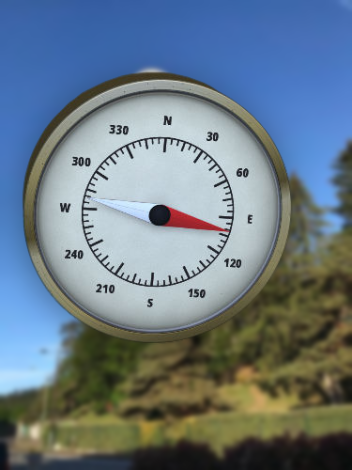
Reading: **100** °
